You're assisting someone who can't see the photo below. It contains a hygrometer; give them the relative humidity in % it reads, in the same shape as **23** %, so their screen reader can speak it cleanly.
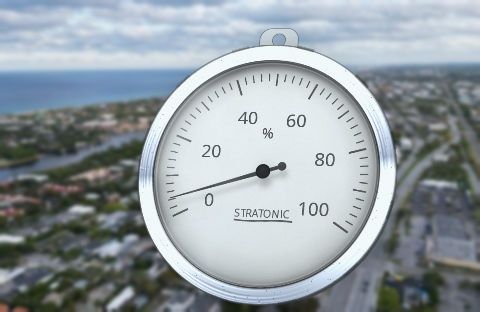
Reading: **4** %
